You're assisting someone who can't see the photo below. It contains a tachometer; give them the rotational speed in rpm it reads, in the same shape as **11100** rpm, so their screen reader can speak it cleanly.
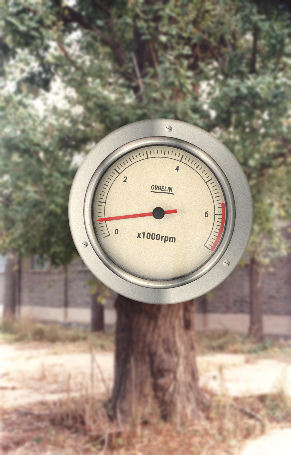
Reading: **500** rpm
